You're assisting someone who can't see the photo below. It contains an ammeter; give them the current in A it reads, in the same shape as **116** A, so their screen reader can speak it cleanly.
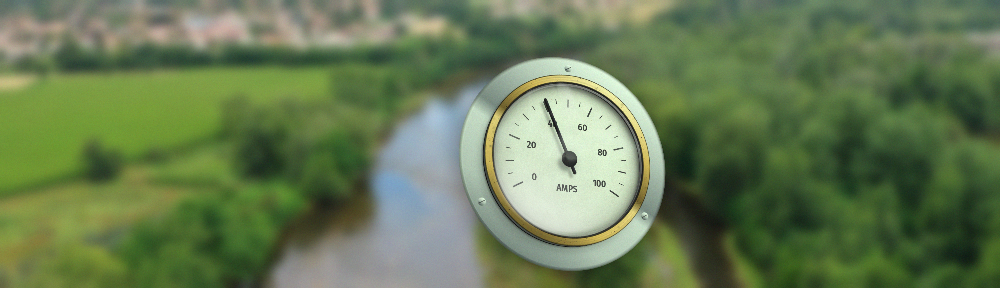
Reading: **40** A
